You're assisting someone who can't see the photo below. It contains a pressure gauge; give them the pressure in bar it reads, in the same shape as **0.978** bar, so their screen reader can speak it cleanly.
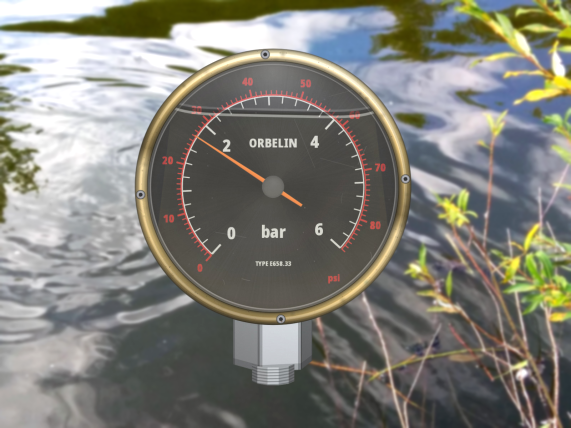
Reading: **1.8** bar
